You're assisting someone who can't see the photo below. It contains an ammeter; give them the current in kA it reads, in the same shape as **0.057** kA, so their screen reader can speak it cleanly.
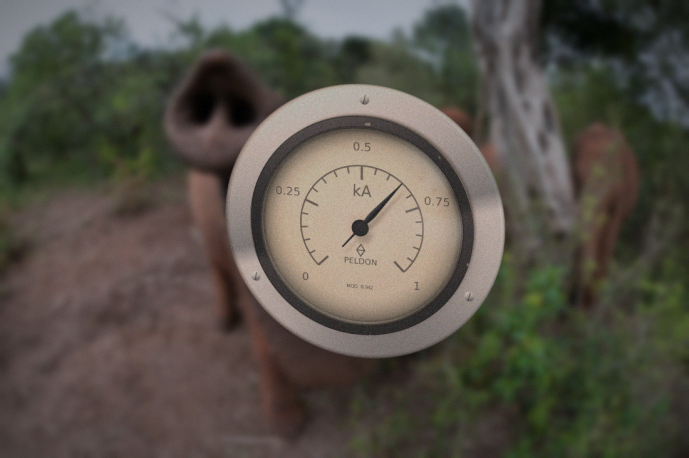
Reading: **0.65** kA
